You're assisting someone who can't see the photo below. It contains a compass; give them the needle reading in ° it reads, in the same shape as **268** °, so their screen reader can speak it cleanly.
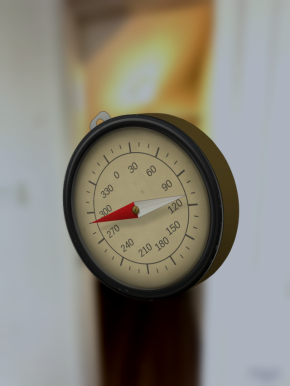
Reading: **290** °
